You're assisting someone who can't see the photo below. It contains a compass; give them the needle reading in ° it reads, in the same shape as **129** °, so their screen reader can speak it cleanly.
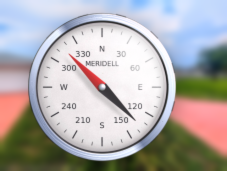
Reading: **315** °
